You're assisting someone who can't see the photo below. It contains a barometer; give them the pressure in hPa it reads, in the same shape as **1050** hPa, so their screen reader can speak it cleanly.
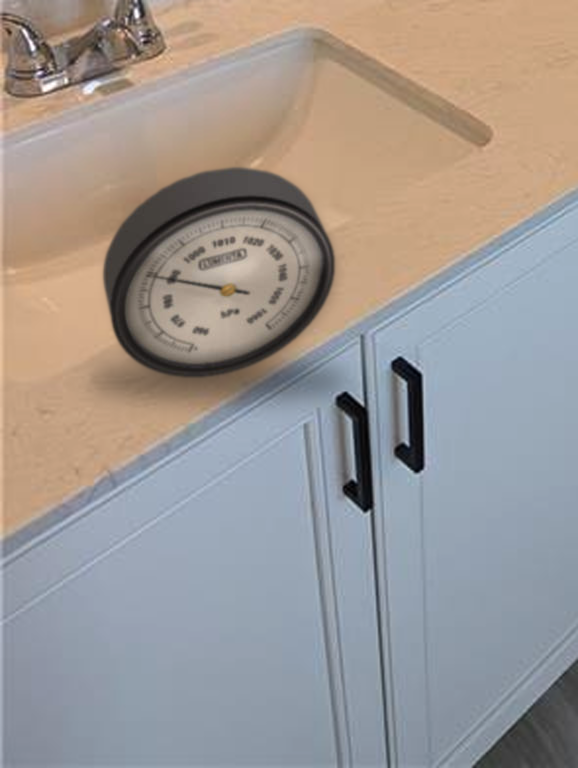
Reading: **990** hPa
